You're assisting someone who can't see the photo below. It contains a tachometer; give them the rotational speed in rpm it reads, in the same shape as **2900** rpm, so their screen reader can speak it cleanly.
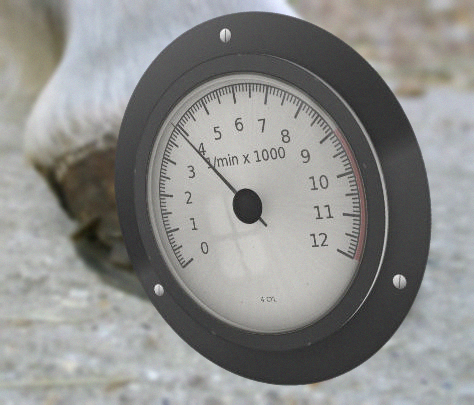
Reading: **4000** rpm
